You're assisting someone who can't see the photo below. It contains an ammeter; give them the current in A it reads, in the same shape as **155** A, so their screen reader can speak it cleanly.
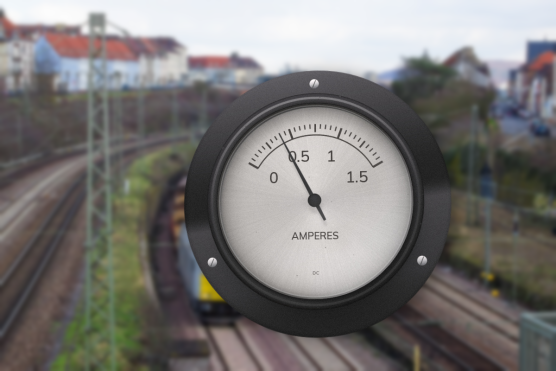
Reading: **0.4** A
